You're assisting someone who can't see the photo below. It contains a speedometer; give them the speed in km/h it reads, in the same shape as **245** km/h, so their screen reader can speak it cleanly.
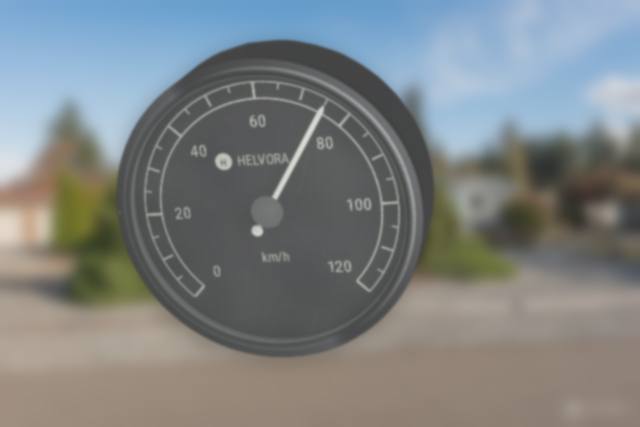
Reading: **75** km/h
